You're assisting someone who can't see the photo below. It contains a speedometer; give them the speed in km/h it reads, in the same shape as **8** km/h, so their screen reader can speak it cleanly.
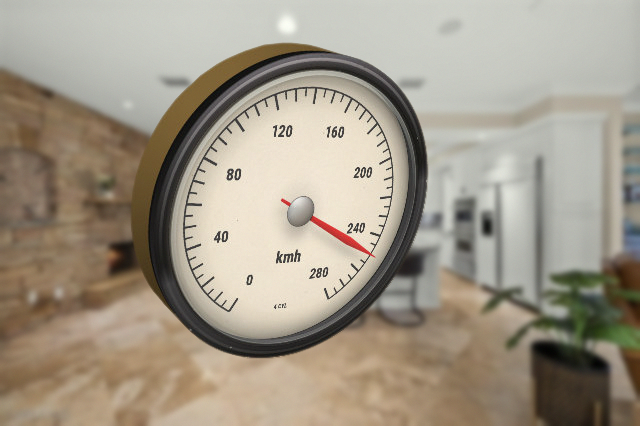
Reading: **250** km/h
